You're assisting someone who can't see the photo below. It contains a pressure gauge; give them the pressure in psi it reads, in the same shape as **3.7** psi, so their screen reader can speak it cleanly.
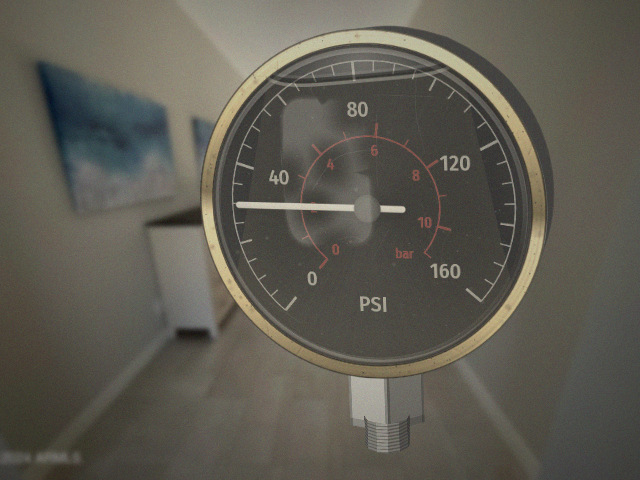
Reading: **30** psi
